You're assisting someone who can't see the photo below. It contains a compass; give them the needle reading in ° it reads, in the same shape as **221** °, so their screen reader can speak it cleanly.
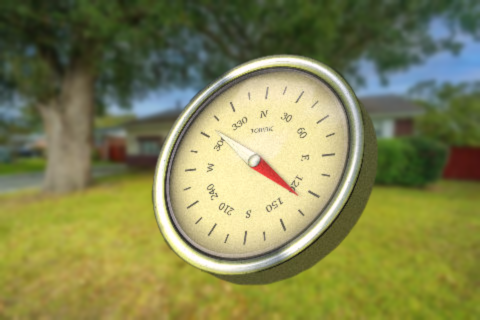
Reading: **127.5** °
